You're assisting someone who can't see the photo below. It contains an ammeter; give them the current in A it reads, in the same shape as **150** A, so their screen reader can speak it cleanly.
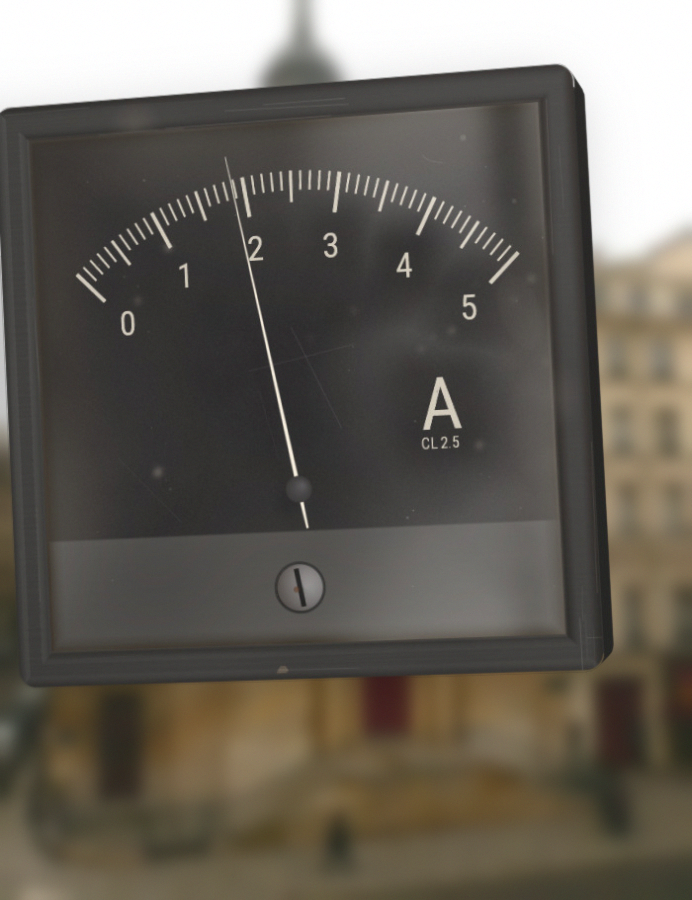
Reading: **1.9** A
